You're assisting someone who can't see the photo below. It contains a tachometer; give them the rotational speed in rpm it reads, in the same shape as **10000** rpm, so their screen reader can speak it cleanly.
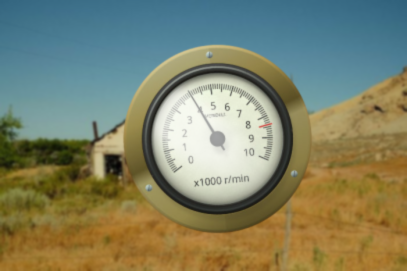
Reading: **4000** rpm
